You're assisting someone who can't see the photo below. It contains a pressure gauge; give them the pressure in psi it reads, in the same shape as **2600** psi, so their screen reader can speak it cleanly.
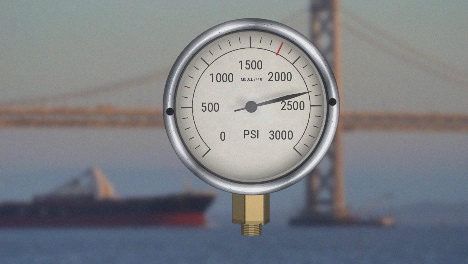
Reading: **2350** psi
